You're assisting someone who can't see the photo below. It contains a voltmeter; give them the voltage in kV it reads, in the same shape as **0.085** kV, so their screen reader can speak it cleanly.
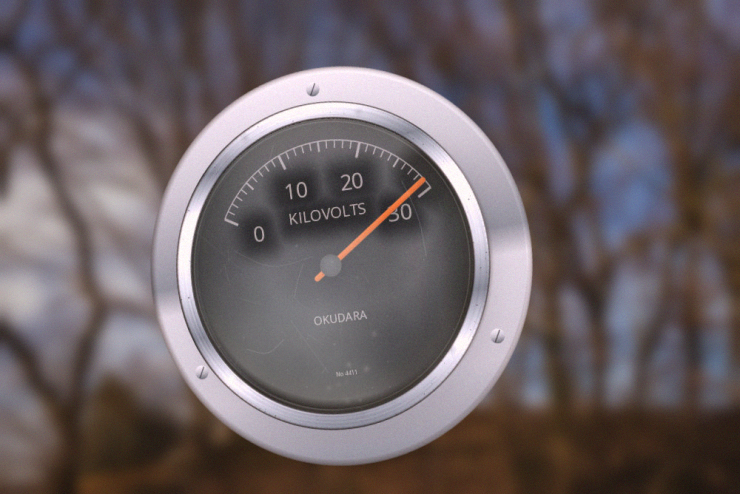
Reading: **29** kV
